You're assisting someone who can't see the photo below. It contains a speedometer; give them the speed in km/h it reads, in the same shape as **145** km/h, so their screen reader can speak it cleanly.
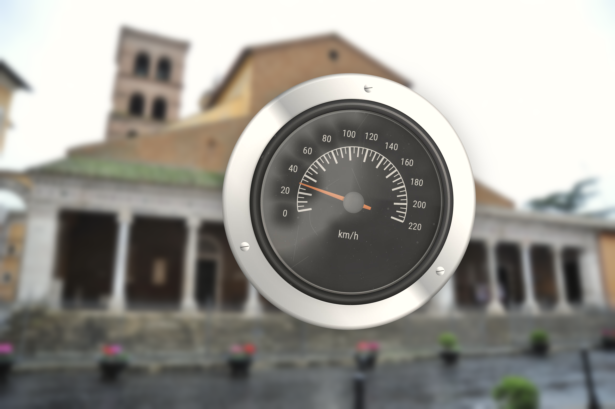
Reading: **30** km/h
